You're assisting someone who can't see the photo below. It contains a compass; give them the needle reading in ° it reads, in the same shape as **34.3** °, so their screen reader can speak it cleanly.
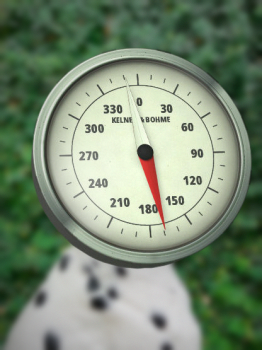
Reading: **170** °
